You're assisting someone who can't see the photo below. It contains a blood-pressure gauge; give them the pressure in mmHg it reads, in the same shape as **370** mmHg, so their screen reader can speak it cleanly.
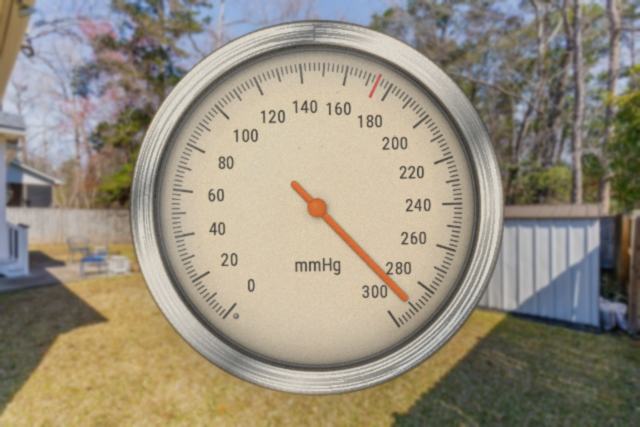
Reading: **290** mmHg
